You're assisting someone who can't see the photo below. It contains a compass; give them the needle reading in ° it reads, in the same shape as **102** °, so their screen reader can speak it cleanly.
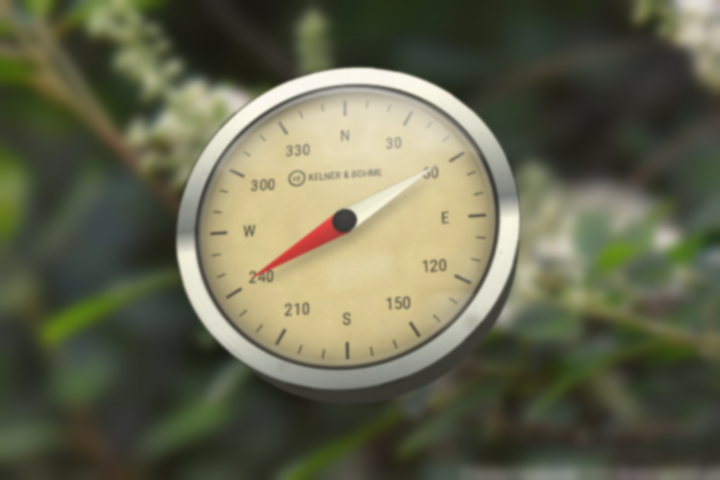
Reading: **240** °
